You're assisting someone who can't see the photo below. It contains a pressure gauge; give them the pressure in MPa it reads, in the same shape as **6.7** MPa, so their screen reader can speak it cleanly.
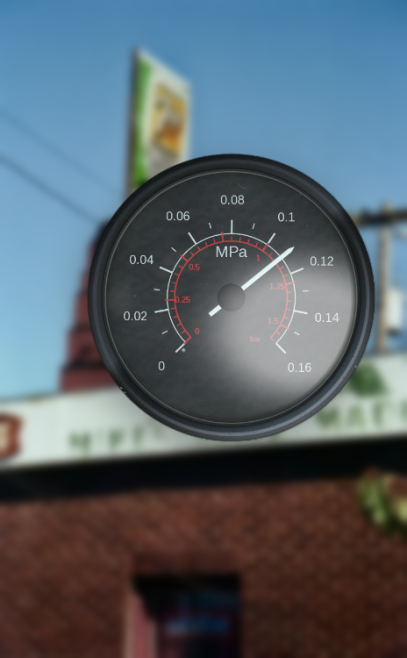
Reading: **0.11** MPa
